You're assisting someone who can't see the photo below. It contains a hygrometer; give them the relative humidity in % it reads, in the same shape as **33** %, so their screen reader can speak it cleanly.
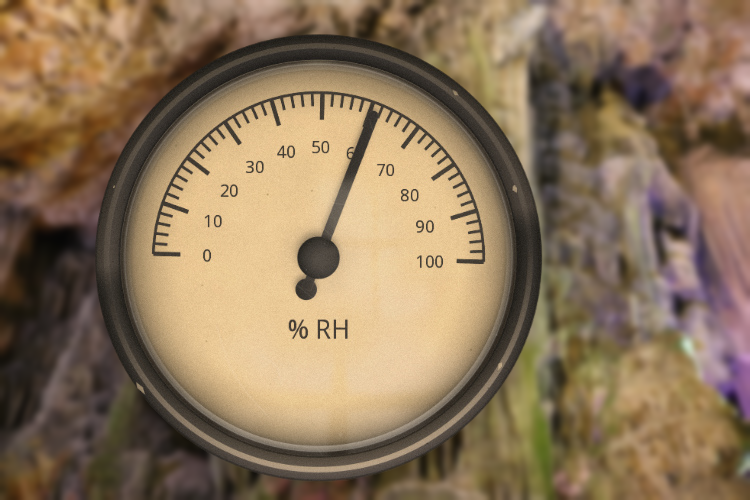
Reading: **61** %
